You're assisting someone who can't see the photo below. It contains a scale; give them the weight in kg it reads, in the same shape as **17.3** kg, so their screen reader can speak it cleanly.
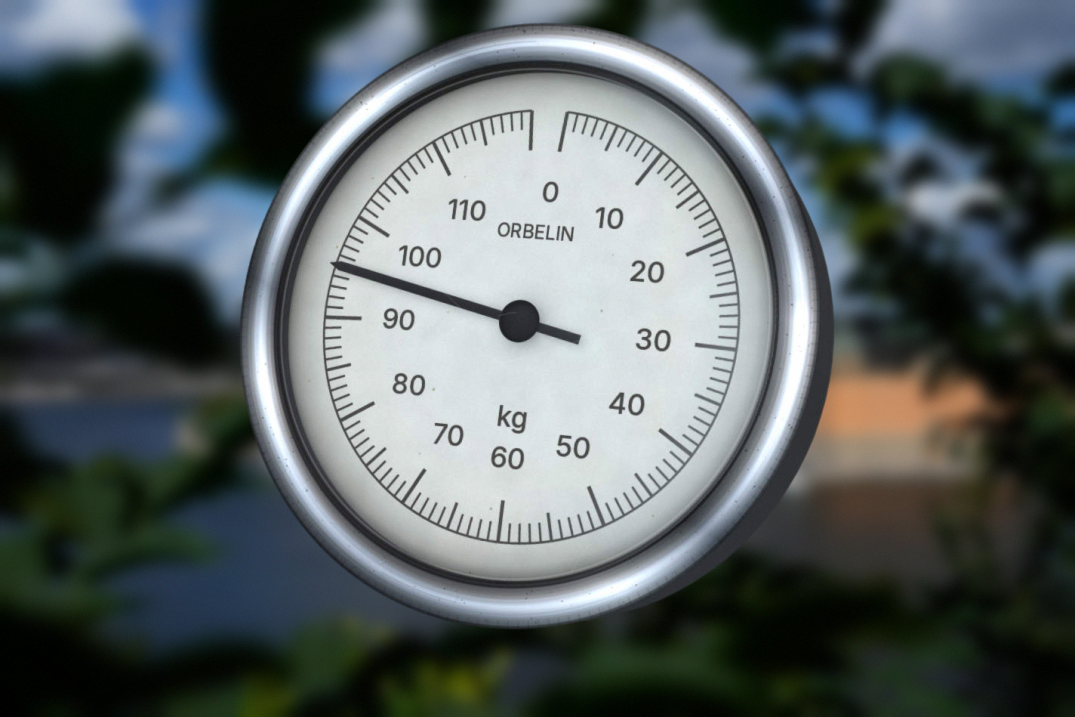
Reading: **95** kg
